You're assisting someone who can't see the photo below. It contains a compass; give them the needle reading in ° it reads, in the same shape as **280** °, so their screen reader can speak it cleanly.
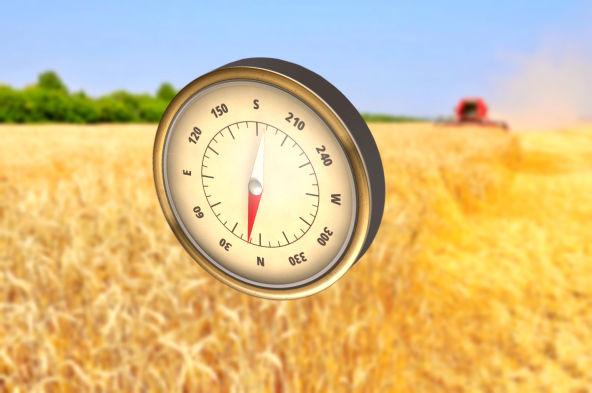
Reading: **10** °
